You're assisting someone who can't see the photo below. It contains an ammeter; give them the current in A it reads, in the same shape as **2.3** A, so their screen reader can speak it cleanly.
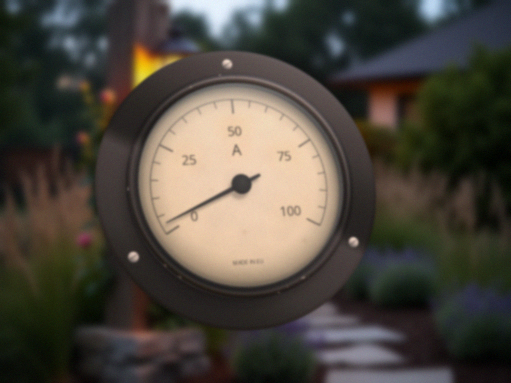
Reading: **2.5** A
